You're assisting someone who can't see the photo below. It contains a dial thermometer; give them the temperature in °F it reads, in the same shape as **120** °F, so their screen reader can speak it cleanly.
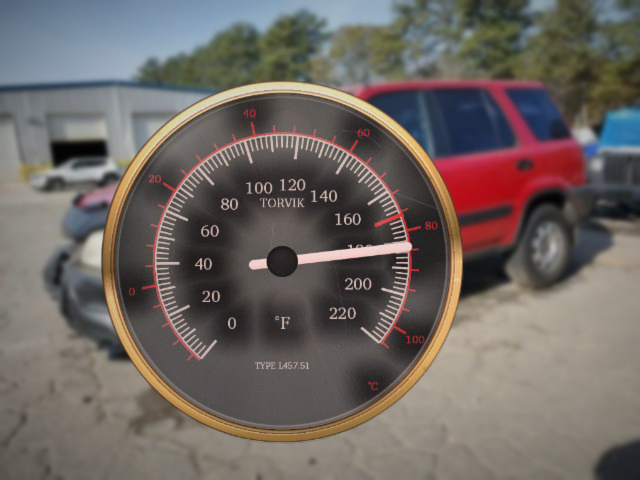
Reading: **182** °F
